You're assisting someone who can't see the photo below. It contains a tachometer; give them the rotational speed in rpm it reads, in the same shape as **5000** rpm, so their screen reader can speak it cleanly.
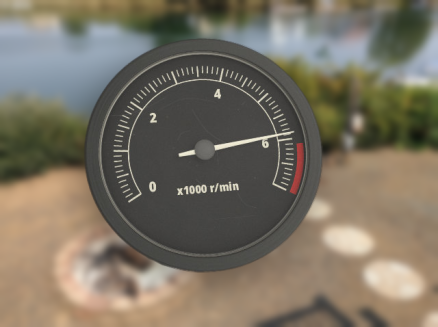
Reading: **5900** rpm
